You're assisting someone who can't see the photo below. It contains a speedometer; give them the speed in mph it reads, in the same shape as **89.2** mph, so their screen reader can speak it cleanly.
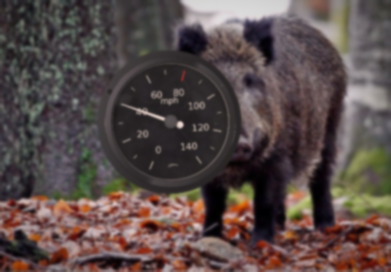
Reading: **40** mph
